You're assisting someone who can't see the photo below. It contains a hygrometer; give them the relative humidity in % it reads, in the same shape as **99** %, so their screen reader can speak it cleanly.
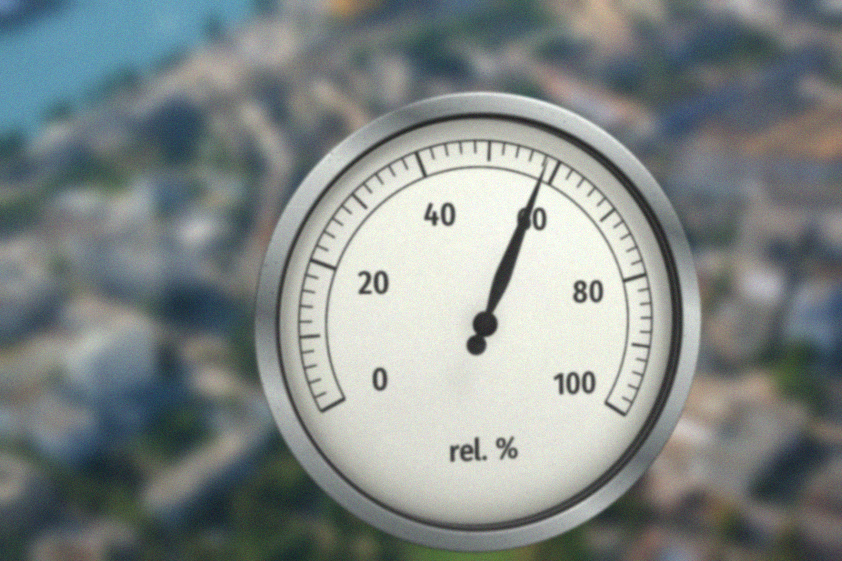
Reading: **58** %
